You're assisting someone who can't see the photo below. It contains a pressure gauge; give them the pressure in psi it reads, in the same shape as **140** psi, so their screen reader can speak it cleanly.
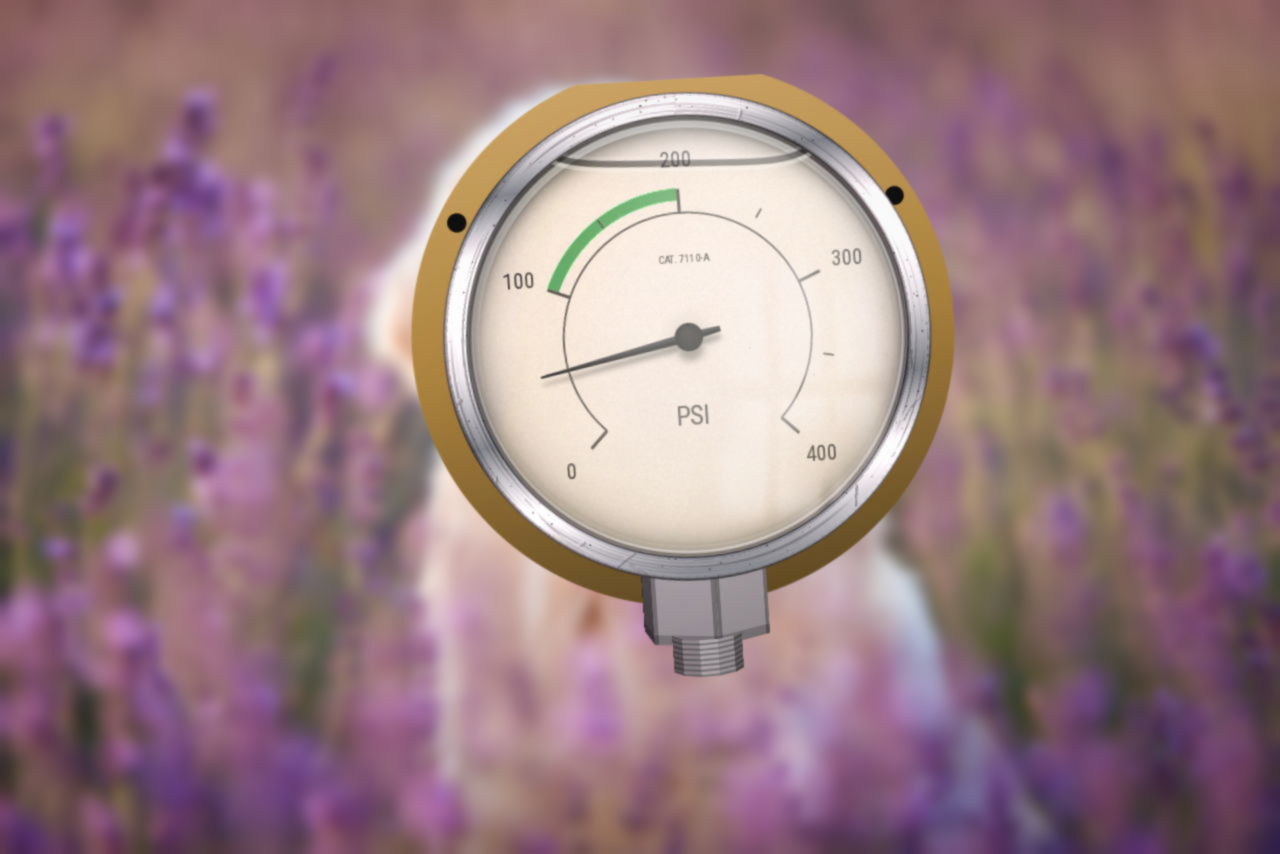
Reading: **50** psi
